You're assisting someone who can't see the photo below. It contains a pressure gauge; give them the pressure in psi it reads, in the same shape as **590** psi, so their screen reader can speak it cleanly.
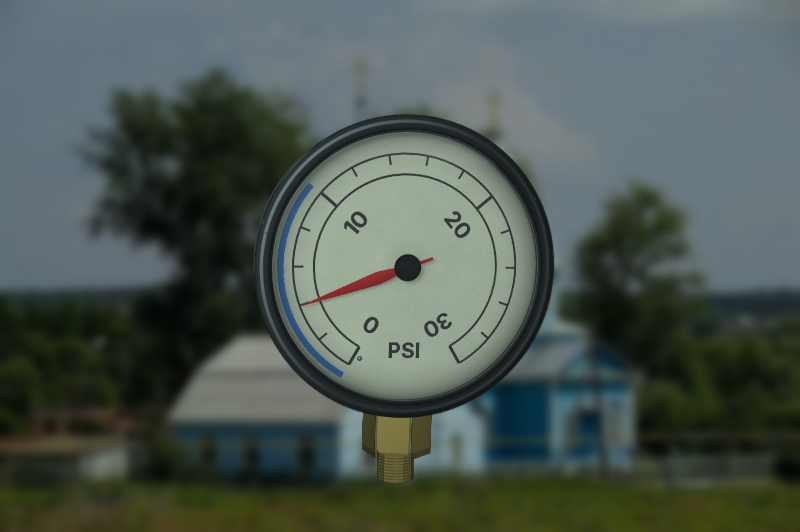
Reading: **4** psi
